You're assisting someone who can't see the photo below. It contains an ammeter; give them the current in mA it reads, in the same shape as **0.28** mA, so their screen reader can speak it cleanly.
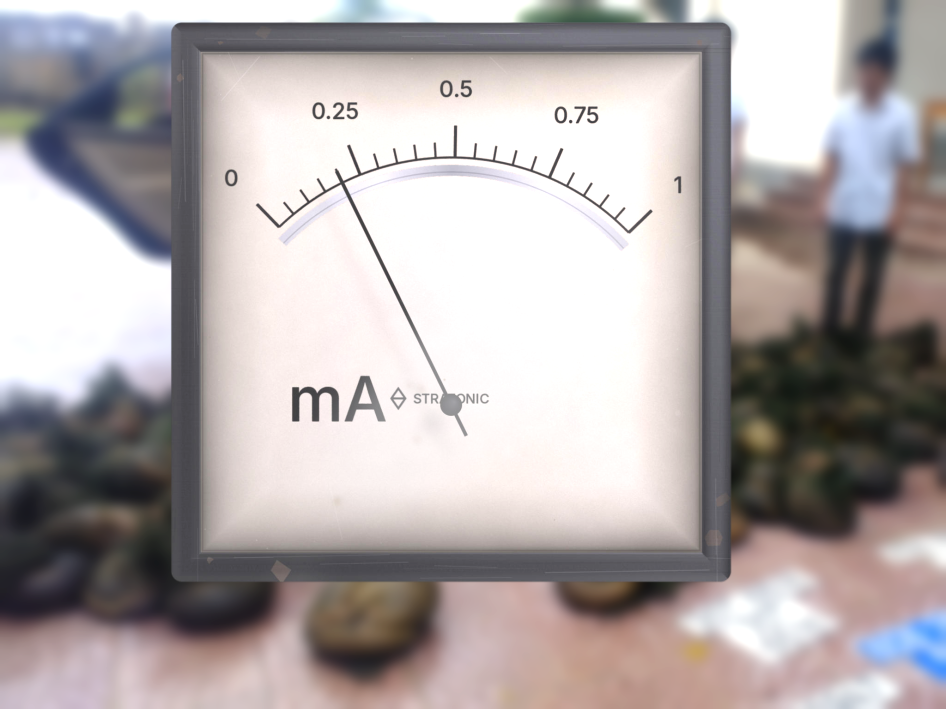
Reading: **0.2** mA
